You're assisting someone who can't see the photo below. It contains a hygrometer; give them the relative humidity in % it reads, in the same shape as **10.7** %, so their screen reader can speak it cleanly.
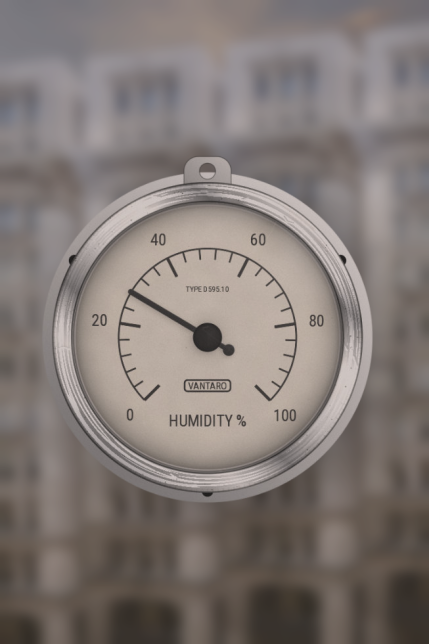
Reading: **28** %
